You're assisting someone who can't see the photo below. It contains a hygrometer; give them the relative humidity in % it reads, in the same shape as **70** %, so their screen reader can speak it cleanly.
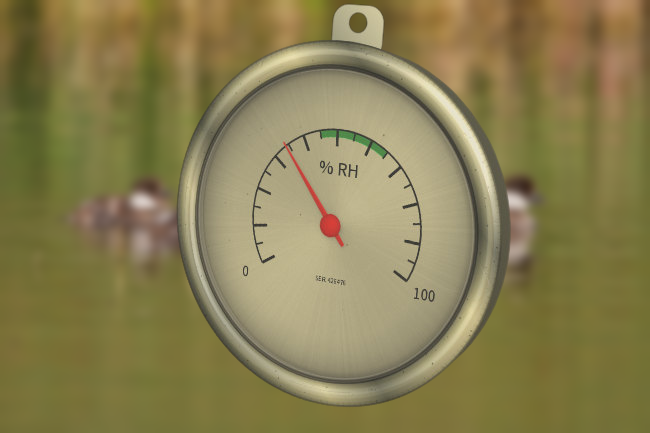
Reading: **35** %
